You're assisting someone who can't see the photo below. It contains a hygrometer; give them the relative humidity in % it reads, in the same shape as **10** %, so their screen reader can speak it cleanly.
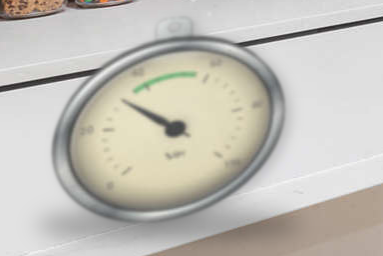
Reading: **32** %
